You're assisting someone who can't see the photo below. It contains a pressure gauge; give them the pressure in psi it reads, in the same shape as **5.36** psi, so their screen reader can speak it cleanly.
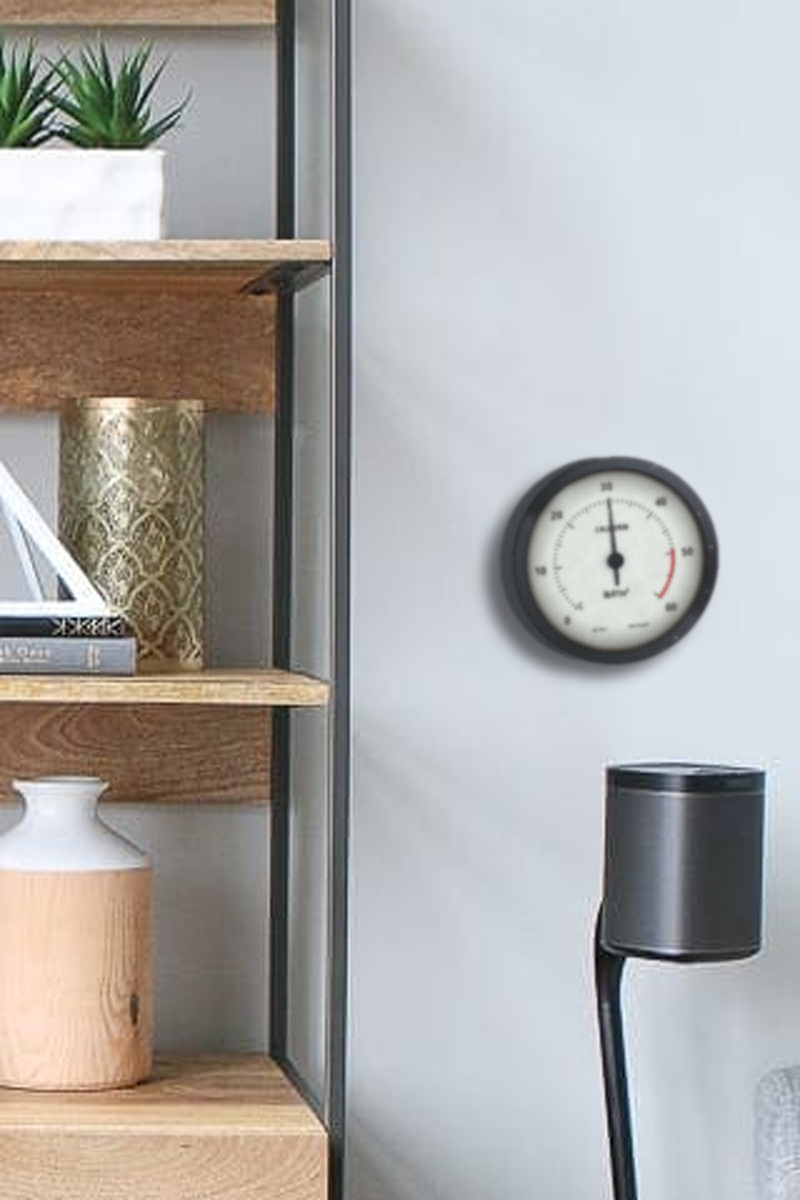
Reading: **30** psi
